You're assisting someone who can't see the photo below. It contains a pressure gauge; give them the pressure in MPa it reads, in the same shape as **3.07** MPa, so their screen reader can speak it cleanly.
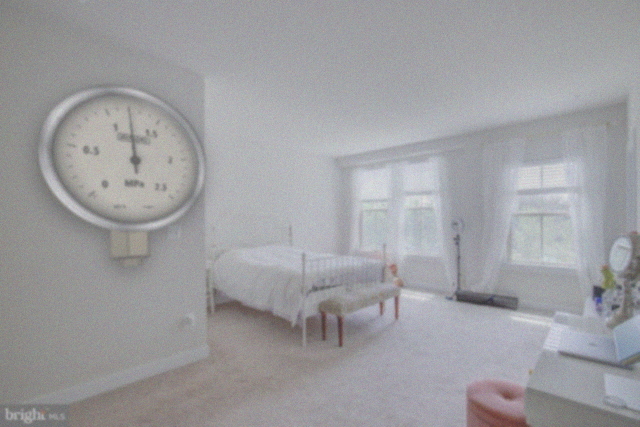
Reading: **1.2** MPa
